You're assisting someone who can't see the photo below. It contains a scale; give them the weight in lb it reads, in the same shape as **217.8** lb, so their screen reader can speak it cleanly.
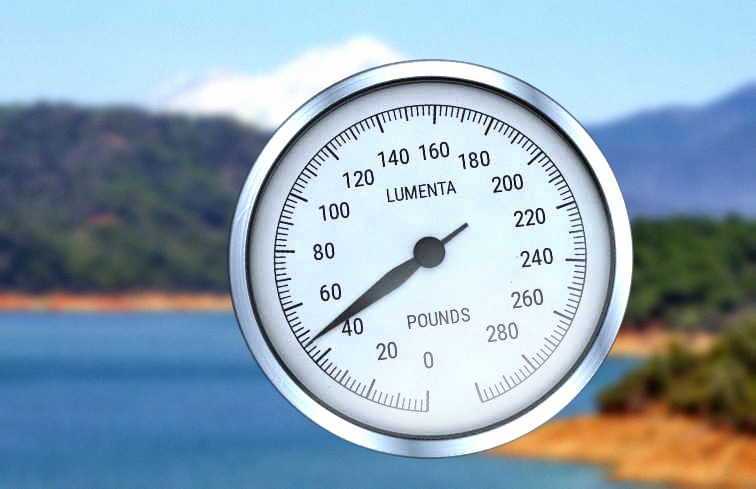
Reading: **46** lb
